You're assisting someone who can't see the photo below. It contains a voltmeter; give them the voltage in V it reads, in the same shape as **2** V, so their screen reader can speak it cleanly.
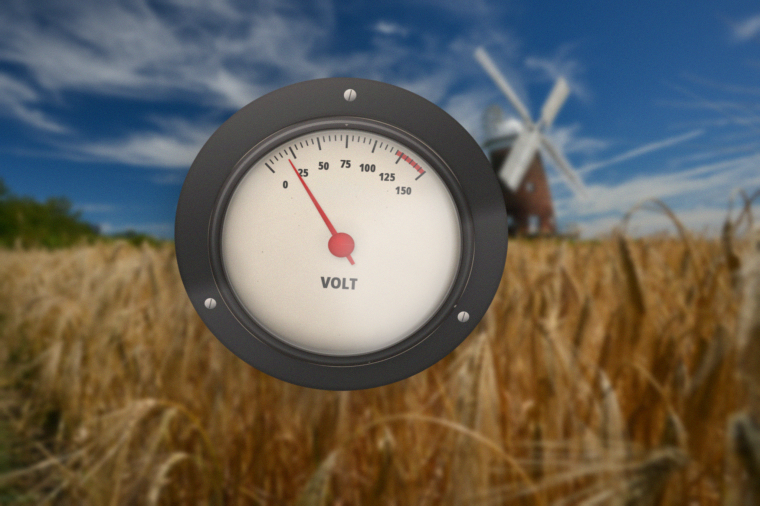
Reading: **20** V
